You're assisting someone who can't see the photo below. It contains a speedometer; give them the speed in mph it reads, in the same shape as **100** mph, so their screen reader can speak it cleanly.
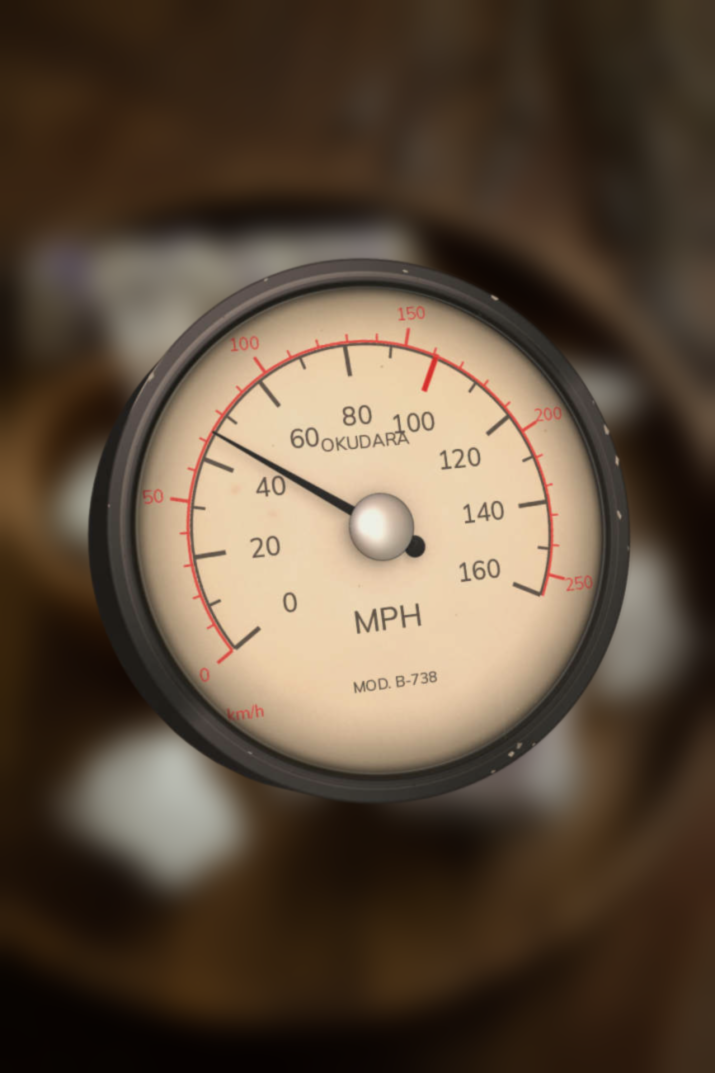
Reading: **45** mph
